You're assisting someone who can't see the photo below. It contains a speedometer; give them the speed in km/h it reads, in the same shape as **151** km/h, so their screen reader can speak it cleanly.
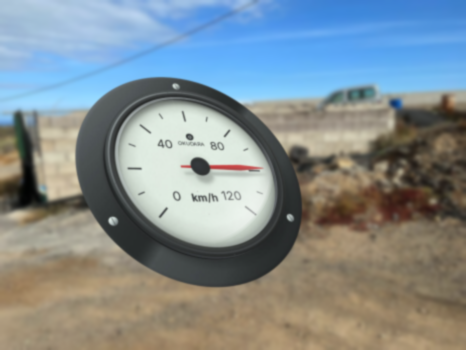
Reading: **100** km/h
